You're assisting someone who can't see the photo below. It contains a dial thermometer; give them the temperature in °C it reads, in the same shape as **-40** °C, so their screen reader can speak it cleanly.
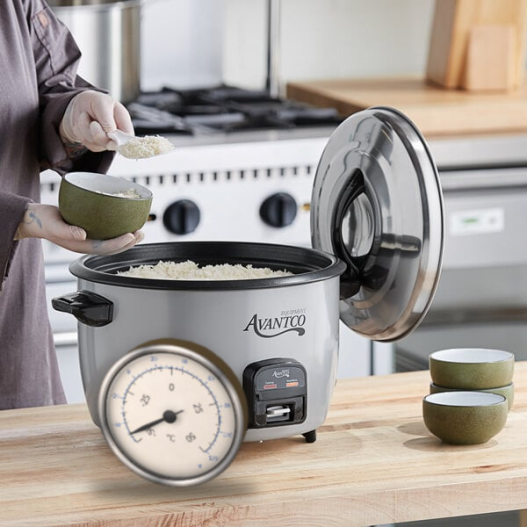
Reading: **-45** °C
